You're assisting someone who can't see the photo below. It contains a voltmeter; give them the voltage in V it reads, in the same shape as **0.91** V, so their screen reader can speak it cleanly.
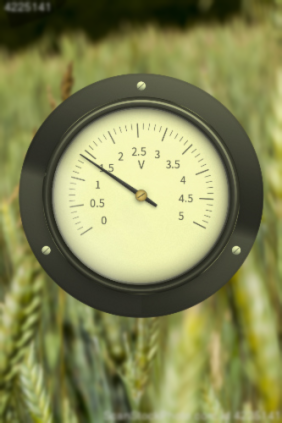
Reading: **1.4** V
